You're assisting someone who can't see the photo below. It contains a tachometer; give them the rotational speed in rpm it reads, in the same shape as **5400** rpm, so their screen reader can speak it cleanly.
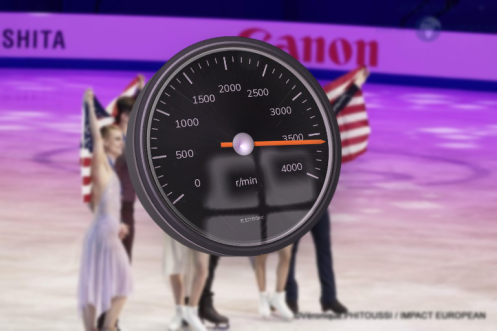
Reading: **3600** rpm
